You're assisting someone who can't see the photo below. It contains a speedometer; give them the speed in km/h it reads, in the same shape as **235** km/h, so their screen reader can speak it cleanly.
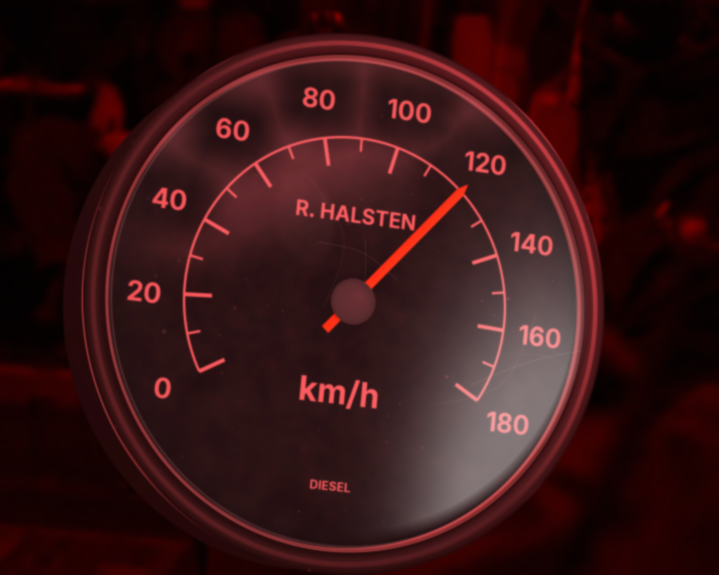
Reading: **120** km/h
